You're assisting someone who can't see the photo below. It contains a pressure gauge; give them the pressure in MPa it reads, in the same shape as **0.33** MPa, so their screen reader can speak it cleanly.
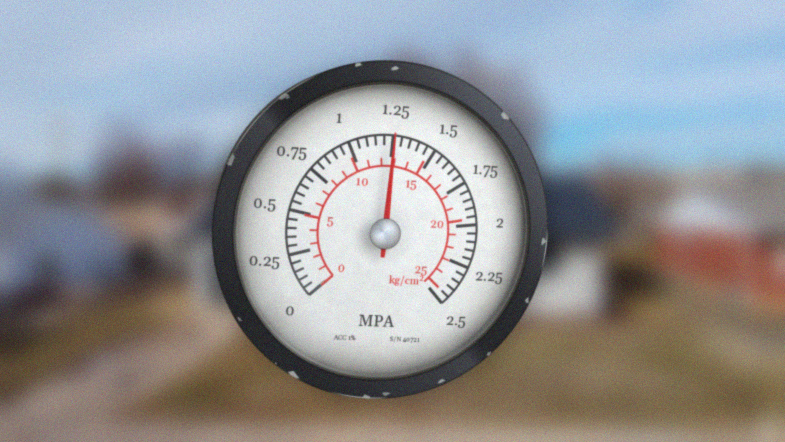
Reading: **1.25** MPa
